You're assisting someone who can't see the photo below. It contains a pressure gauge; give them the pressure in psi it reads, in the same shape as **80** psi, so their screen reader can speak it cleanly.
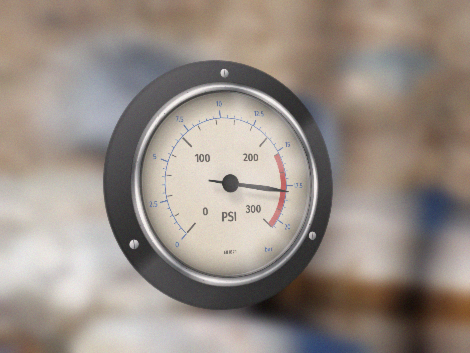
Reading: **260** psi
